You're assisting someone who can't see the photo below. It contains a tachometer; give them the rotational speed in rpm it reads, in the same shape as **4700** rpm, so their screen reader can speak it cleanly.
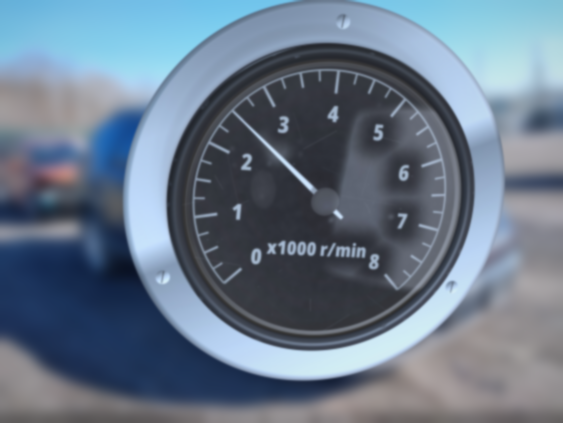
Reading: **2500** rpm
